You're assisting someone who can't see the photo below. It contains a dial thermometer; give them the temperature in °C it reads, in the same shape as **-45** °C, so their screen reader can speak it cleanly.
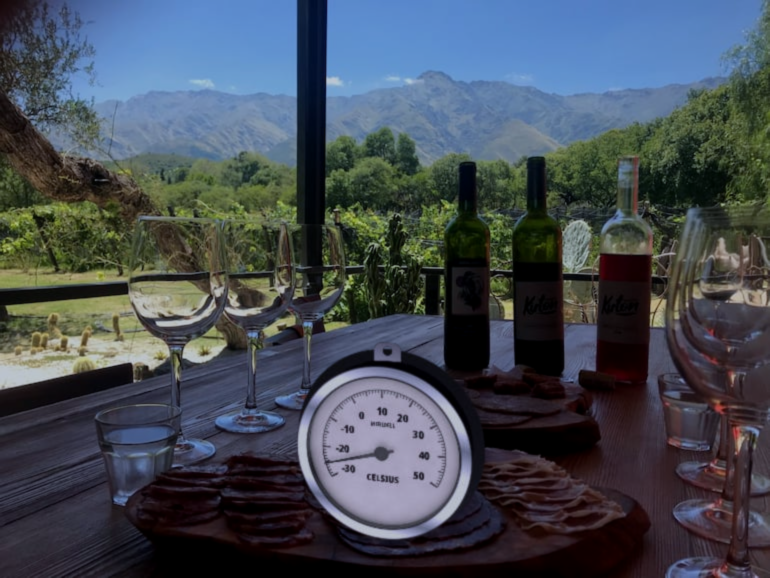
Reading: **-25** °C
